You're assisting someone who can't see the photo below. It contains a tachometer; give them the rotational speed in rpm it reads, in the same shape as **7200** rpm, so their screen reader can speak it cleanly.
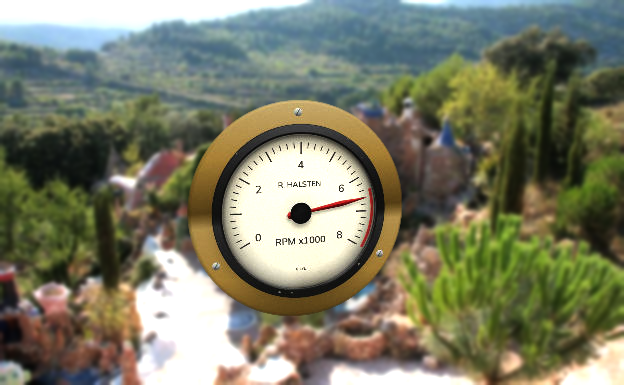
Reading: **6600** rpm
